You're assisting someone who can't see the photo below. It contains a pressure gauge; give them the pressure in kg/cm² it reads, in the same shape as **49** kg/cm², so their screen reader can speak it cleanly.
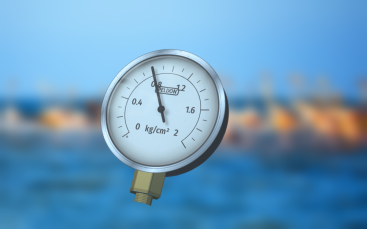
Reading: **0.8** kg/cm²
